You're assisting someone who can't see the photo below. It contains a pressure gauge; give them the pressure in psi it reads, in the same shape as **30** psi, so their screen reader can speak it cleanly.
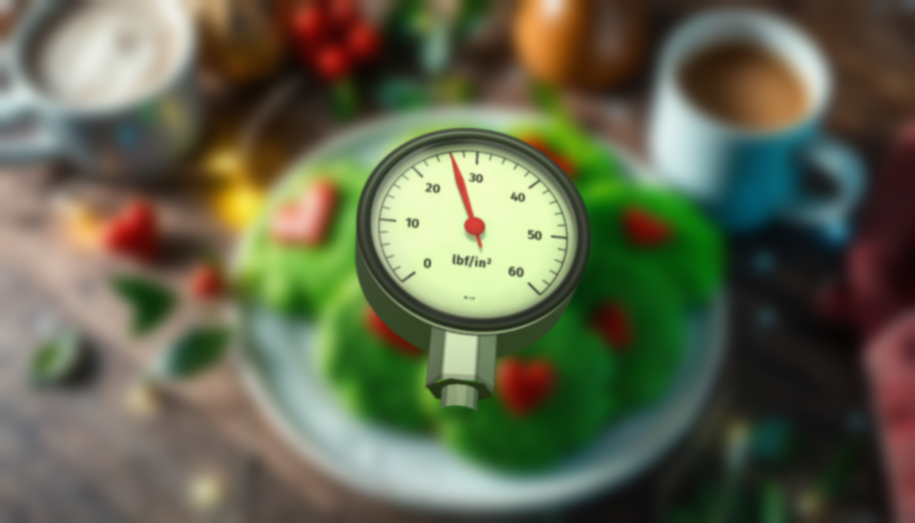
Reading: **26** psi
